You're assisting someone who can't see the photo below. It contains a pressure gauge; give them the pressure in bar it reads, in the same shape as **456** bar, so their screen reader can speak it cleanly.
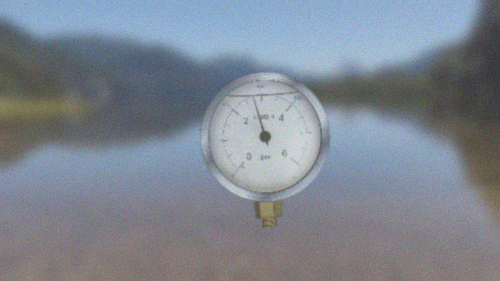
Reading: **2.75** bar
